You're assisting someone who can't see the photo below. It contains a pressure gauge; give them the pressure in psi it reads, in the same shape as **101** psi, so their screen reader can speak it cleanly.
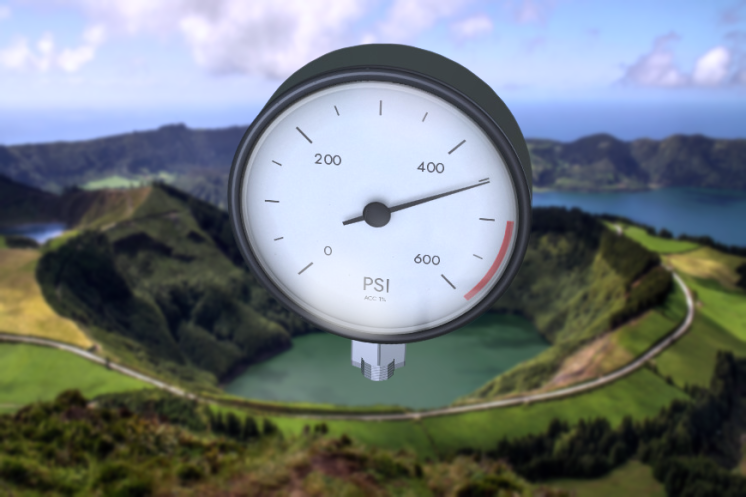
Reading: **450** psi
